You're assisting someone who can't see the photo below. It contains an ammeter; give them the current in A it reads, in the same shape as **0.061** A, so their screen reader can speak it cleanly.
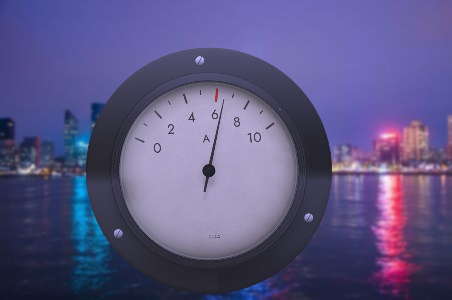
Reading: **6.5** A
